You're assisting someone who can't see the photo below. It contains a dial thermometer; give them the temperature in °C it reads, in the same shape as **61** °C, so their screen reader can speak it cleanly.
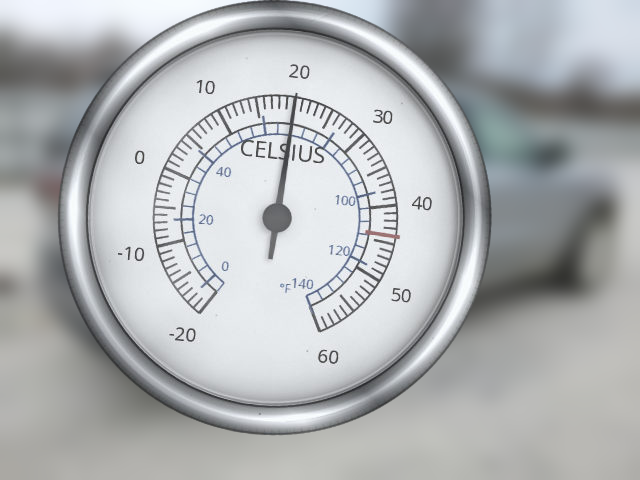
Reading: **20** °C
